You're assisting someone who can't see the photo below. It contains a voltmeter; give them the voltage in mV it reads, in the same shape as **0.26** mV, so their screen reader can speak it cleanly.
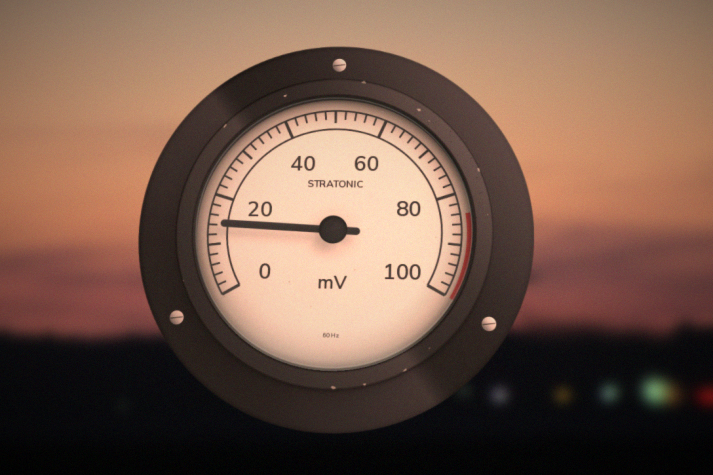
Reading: **14** mV
